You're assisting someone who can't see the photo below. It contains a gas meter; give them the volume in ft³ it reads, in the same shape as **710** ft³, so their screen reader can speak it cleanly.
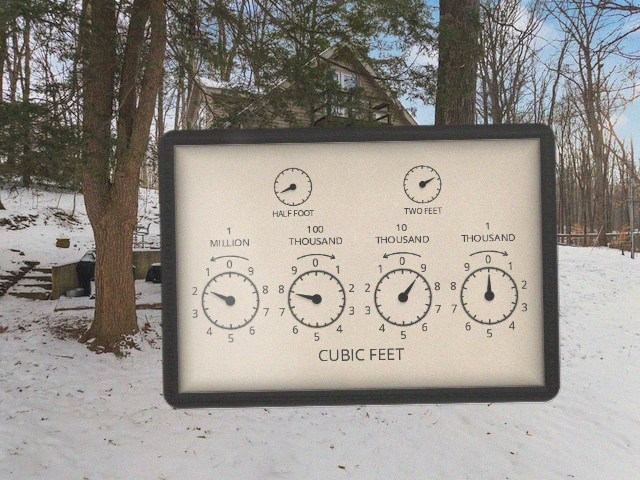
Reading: **179000** ft³
